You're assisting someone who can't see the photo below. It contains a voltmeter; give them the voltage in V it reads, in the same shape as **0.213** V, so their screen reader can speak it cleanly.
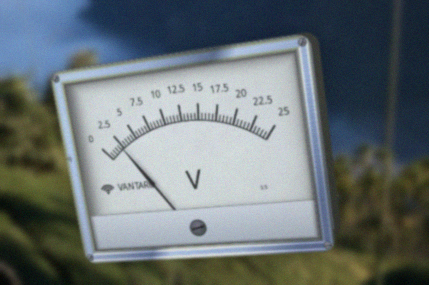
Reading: **2.5** V
